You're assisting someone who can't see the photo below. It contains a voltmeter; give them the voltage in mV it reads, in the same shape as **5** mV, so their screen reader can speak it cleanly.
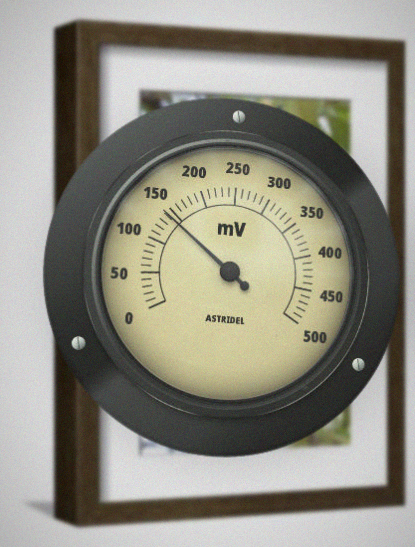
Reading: **140** mV
